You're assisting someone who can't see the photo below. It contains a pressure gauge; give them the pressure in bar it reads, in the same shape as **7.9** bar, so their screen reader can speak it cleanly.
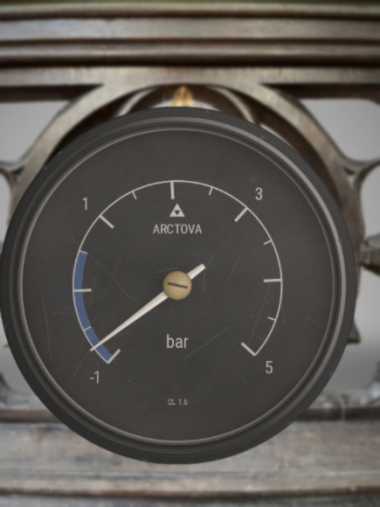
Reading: **-0.75** bar
